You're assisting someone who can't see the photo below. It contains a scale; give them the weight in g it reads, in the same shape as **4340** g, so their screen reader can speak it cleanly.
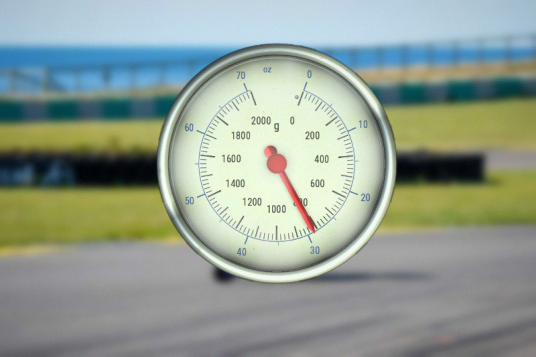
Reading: **820** g
